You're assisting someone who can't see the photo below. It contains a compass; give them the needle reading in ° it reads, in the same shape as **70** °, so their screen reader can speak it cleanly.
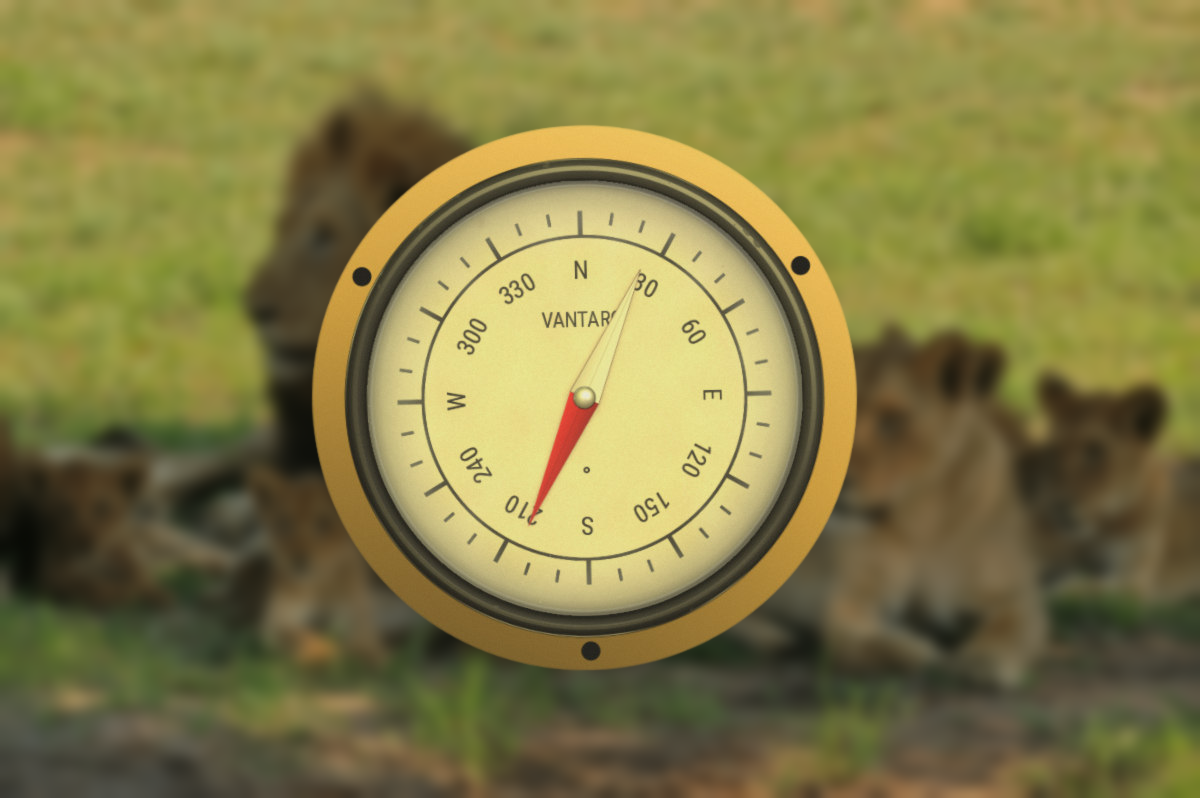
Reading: **205** °
